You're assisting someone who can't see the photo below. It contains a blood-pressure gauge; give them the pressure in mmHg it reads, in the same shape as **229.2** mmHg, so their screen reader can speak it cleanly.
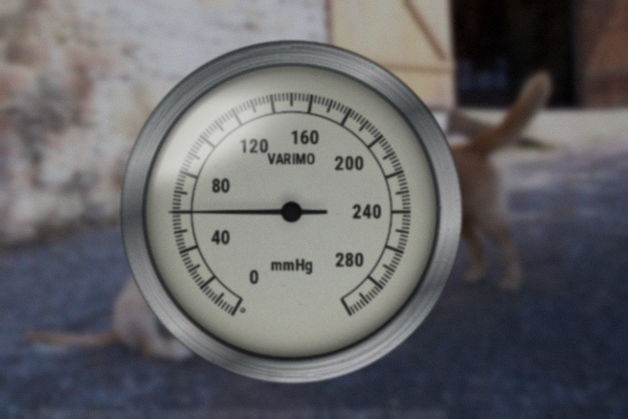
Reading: **60** mmHg
